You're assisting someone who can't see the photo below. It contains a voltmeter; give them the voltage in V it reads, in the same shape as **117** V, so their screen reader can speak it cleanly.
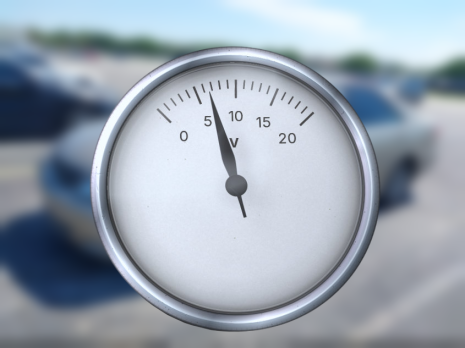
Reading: **6.5** V
